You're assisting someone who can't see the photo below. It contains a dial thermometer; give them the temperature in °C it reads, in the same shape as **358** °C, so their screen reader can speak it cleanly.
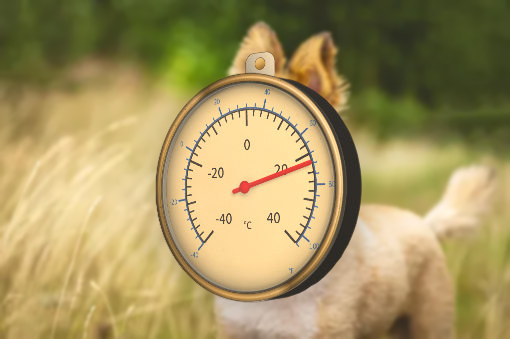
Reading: **22** °C
